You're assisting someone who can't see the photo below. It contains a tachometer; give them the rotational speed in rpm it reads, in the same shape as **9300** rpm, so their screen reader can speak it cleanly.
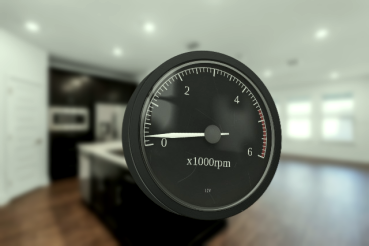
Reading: **200** rpm
